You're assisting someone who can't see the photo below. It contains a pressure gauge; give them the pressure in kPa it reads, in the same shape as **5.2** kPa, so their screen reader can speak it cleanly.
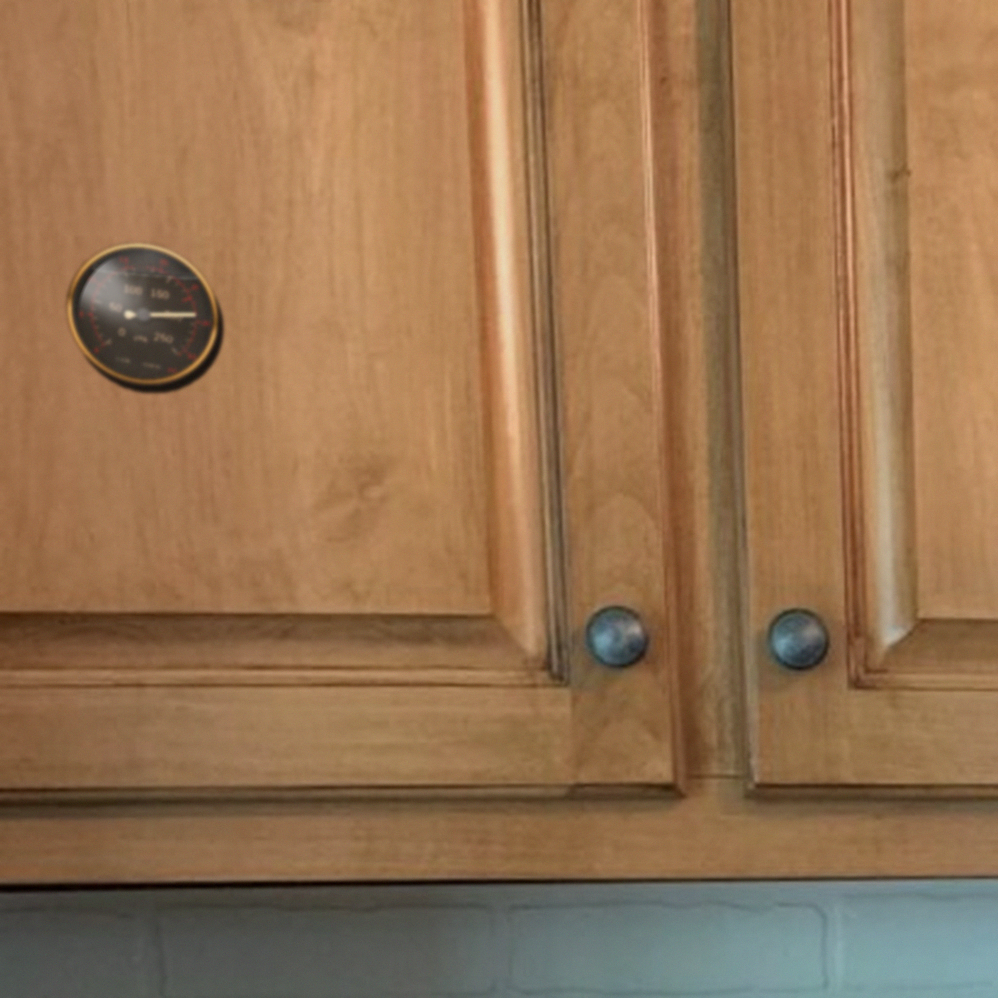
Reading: **200** kPa
